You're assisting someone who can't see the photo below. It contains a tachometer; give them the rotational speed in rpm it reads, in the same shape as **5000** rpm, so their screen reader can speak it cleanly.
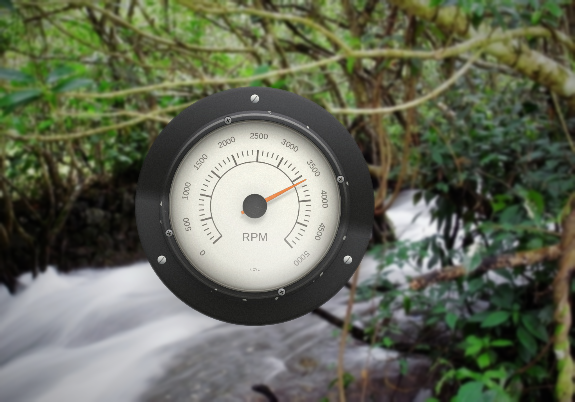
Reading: **3600** rpm
